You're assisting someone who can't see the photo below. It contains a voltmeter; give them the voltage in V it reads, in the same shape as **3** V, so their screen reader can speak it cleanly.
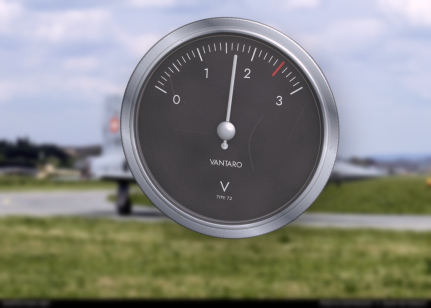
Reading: **1.7** V
